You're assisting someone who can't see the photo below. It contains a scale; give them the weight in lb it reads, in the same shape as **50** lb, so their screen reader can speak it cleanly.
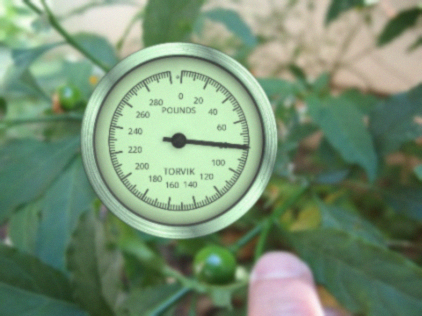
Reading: **80** lb
